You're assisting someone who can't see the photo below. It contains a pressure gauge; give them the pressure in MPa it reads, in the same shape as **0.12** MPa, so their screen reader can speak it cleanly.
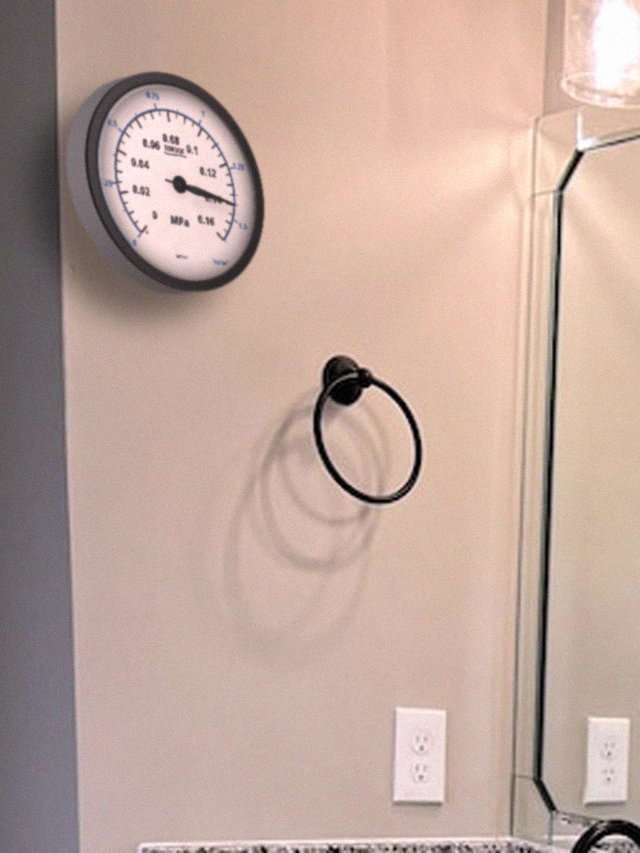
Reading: **0.14** MPa
